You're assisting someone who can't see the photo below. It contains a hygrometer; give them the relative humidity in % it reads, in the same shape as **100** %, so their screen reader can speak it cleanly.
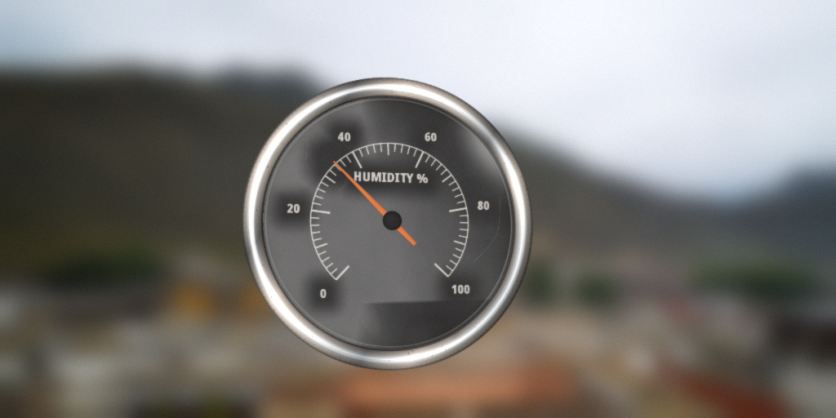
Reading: **34** %
